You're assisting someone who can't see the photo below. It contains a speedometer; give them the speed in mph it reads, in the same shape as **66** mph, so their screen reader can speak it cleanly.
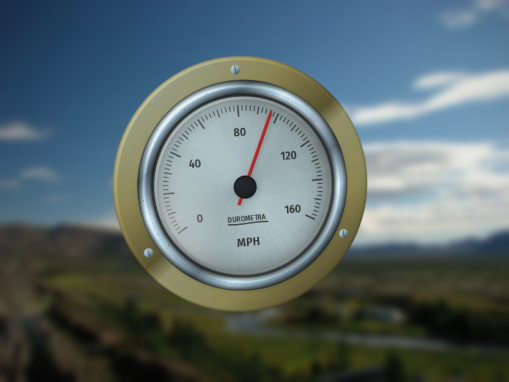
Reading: **96** mph
